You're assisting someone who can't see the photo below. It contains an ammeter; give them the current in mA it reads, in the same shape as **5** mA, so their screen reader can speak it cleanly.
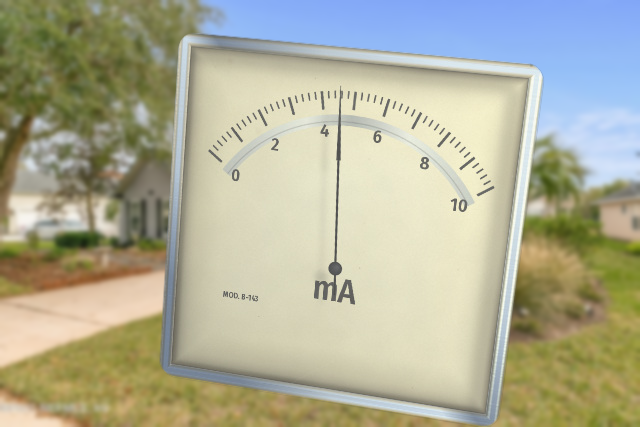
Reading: **4.6** mA
